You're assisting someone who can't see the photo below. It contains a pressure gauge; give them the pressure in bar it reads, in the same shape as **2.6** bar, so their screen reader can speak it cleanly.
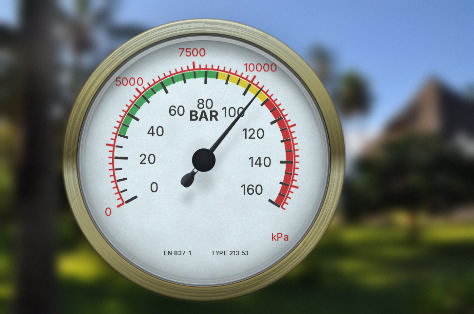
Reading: **105** bar
